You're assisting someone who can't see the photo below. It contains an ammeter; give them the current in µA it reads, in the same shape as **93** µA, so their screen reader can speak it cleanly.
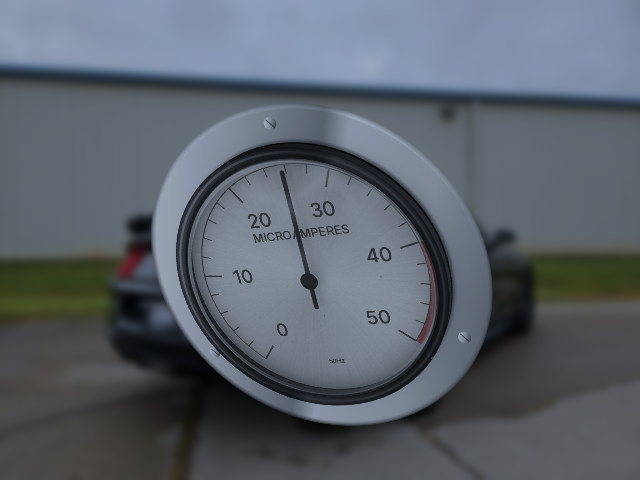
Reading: **26** µA
